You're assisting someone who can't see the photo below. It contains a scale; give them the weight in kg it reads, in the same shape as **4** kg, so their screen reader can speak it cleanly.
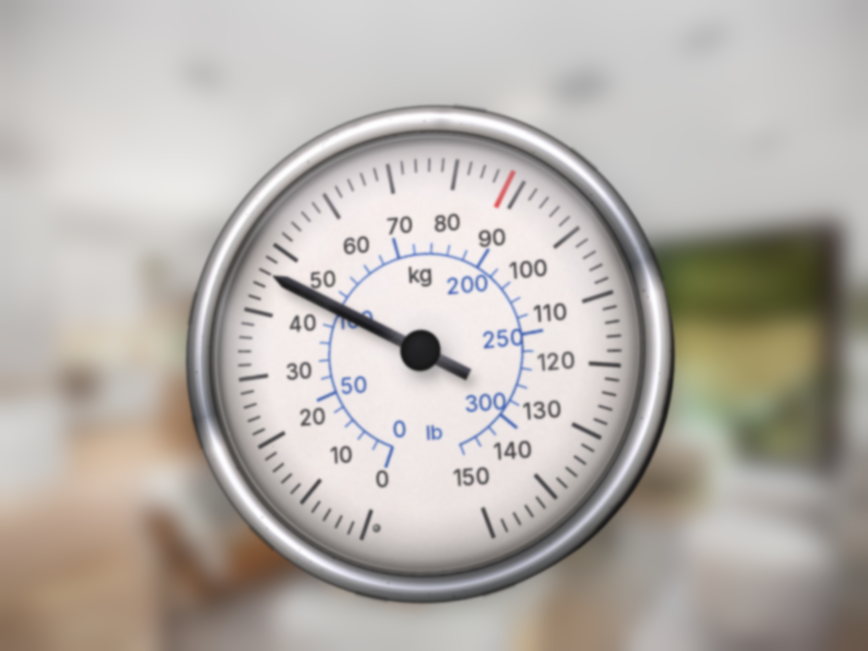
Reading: **46** kg
